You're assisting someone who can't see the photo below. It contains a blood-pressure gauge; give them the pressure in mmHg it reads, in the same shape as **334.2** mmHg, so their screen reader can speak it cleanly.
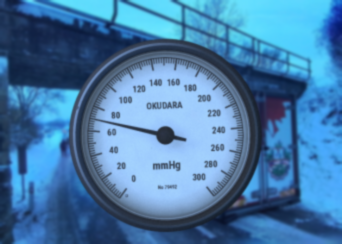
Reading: **70** mmHg
